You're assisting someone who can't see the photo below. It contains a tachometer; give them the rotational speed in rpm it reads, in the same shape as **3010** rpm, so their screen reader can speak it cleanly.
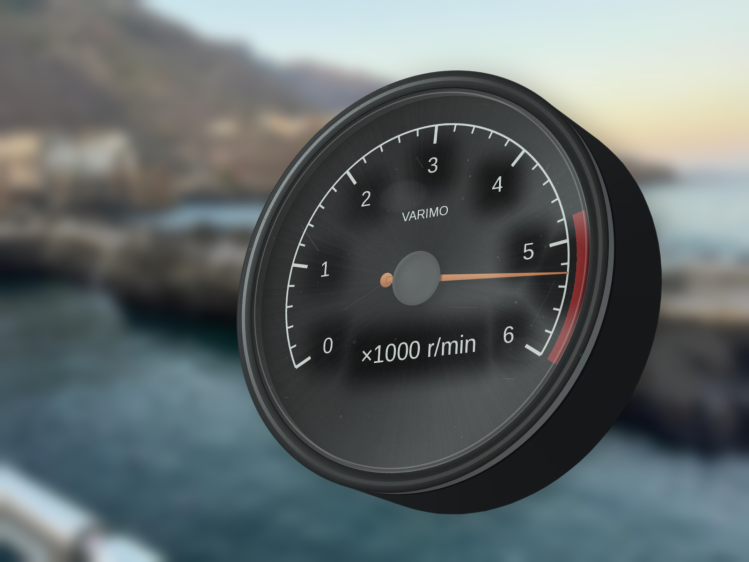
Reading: **5300** rpm
